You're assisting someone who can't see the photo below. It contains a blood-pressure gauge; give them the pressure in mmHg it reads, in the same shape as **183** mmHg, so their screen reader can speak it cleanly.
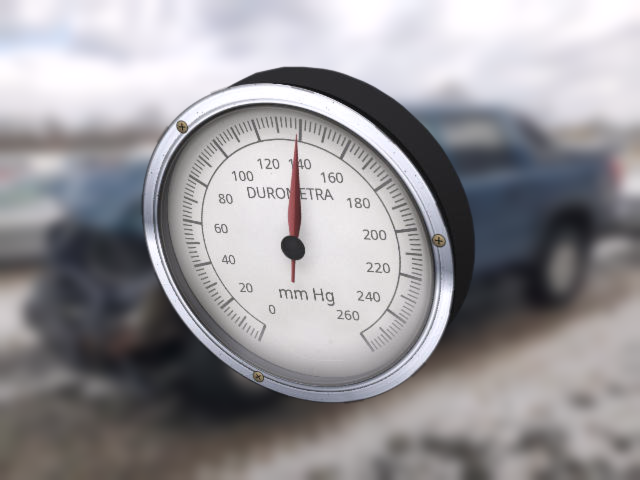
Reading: **140** mmHg
